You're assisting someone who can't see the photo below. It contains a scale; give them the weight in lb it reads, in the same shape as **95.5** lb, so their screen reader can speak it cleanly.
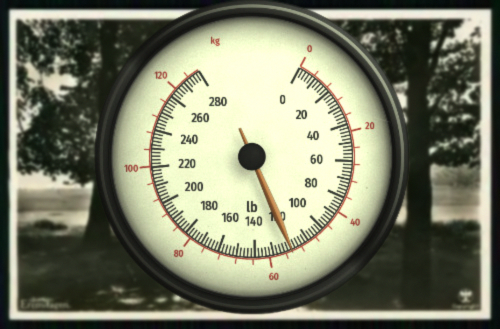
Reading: **120** lb
